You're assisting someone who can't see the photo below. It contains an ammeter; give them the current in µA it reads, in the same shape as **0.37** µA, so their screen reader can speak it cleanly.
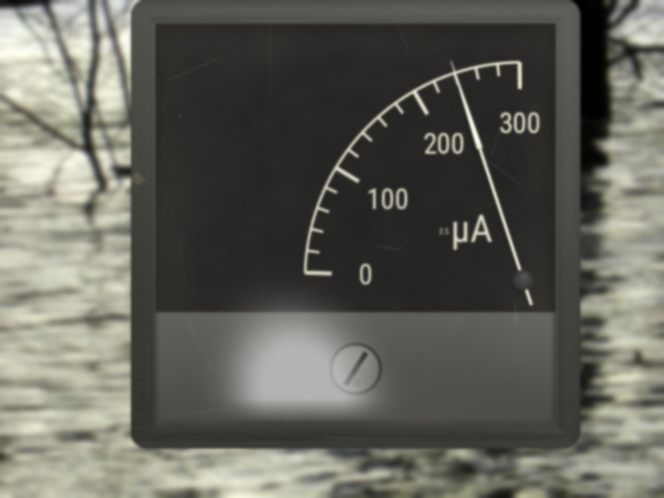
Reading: **240** µA
